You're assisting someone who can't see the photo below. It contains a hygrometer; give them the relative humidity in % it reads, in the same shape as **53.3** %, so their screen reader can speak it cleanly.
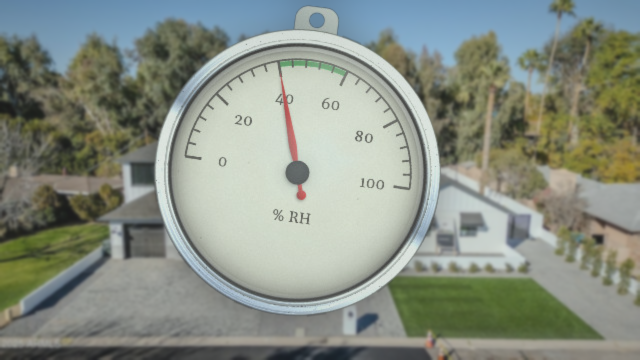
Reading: **40** %
